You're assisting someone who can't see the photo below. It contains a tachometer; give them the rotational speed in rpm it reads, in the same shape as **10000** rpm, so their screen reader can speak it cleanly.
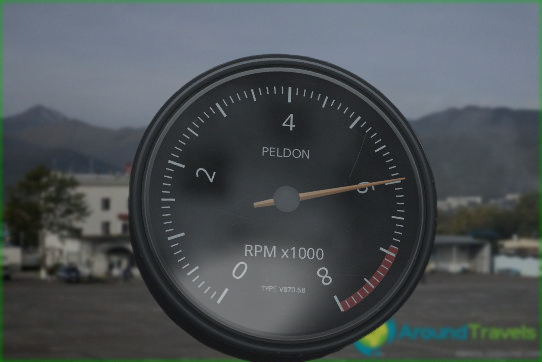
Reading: **6000** rpm
